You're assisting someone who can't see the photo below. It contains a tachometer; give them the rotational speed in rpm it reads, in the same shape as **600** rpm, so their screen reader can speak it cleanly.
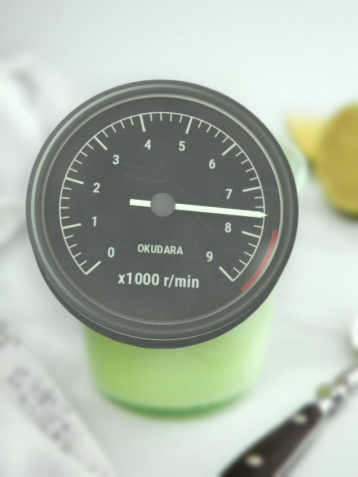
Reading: **7600** rpm
